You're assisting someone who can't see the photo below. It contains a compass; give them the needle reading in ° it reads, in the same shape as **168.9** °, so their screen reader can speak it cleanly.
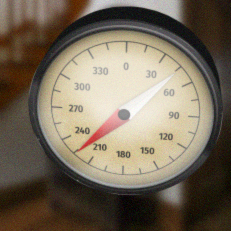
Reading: **225** °
